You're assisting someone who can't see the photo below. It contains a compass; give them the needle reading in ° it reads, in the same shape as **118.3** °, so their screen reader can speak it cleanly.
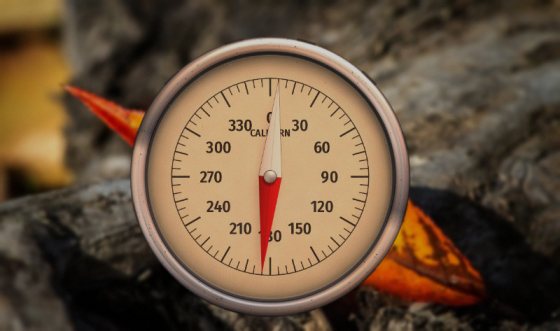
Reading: **185** °
